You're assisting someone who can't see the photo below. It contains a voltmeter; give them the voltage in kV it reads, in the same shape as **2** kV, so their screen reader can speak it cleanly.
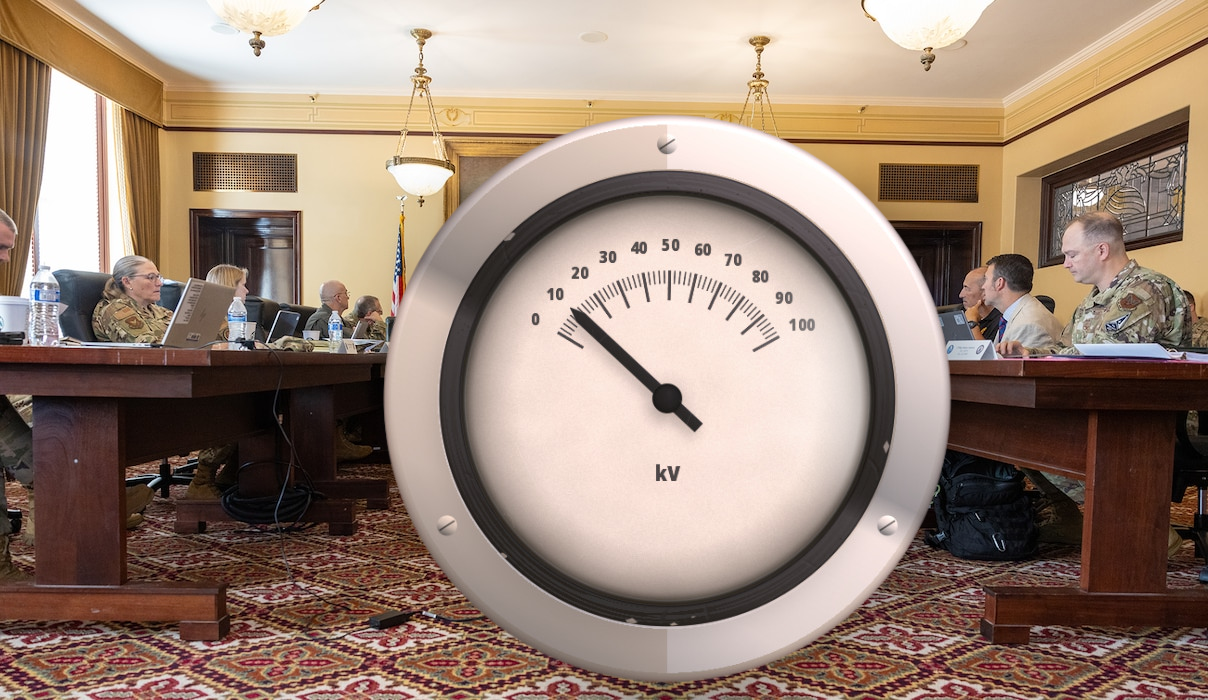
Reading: **10** kV
